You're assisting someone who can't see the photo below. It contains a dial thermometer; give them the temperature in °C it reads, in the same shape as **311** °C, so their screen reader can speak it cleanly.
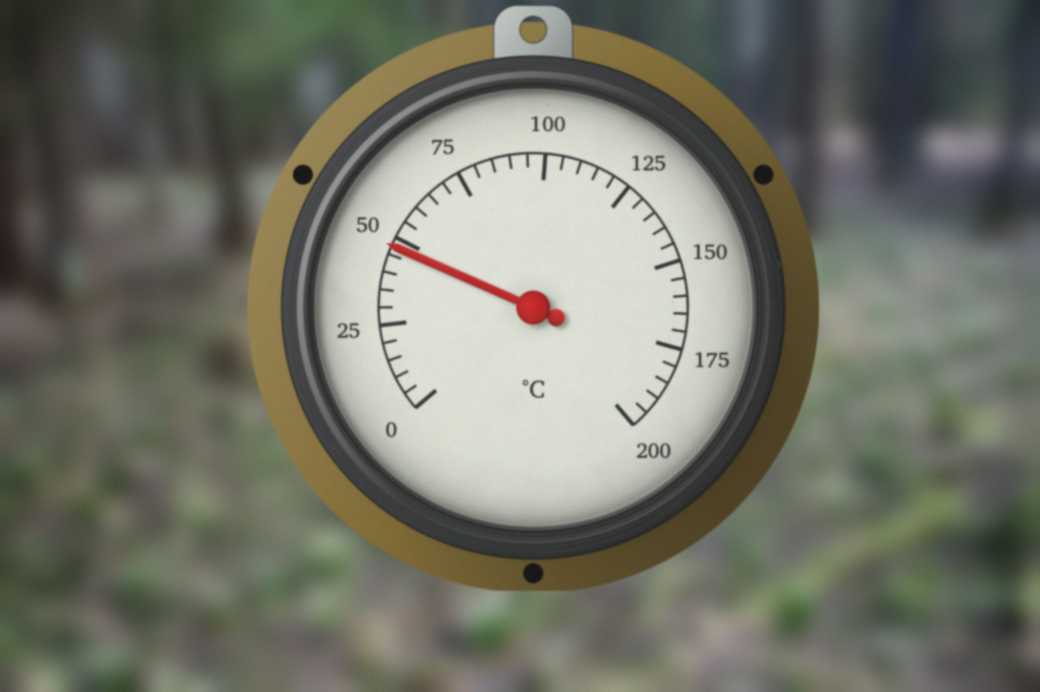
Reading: **47.5** °C
